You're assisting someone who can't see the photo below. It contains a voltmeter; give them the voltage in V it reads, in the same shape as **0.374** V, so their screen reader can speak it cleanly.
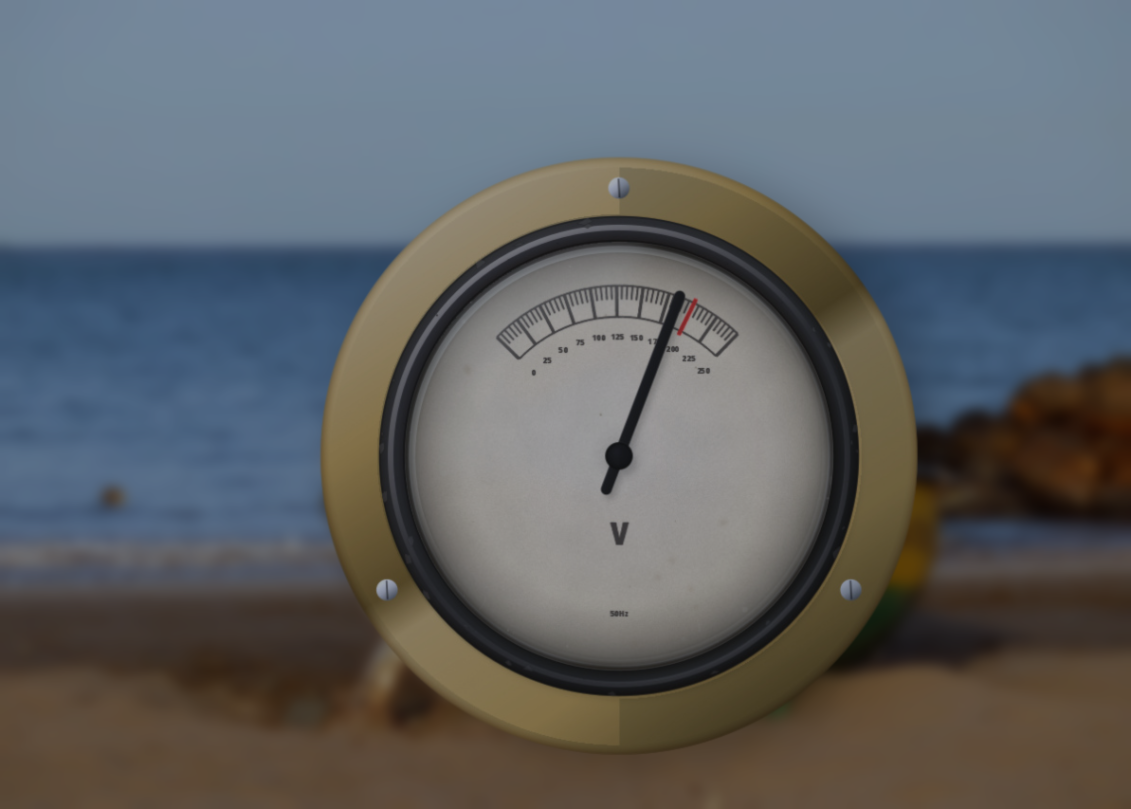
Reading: **185** V
